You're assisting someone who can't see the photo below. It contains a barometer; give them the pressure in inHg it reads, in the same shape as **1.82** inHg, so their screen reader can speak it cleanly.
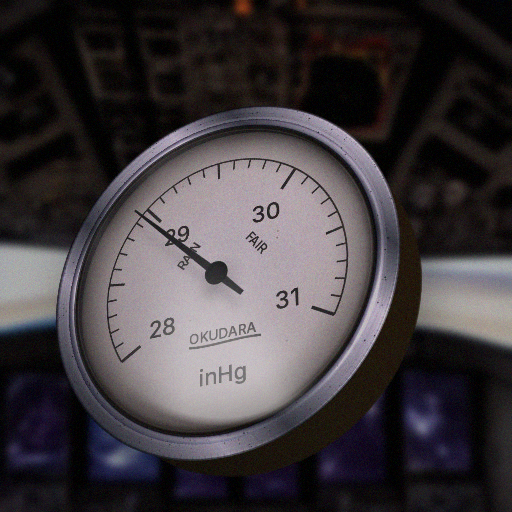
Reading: **28.95** inHg
